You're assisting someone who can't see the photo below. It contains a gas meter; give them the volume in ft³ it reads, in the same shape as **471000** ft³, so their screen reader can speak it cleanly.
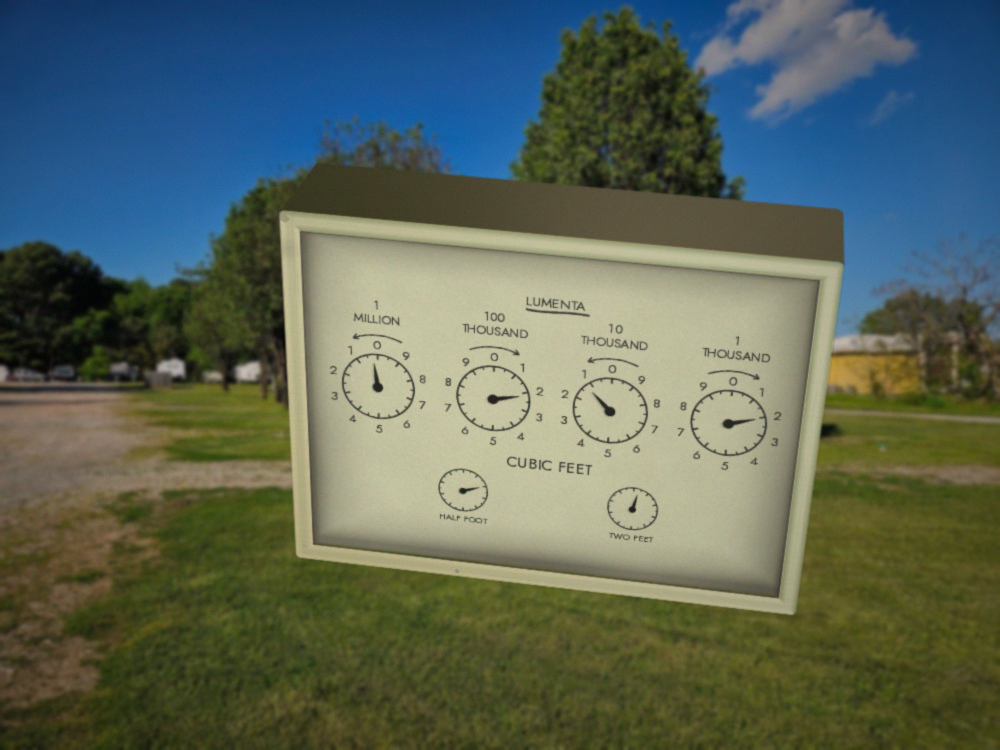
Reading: **21200** ft³
